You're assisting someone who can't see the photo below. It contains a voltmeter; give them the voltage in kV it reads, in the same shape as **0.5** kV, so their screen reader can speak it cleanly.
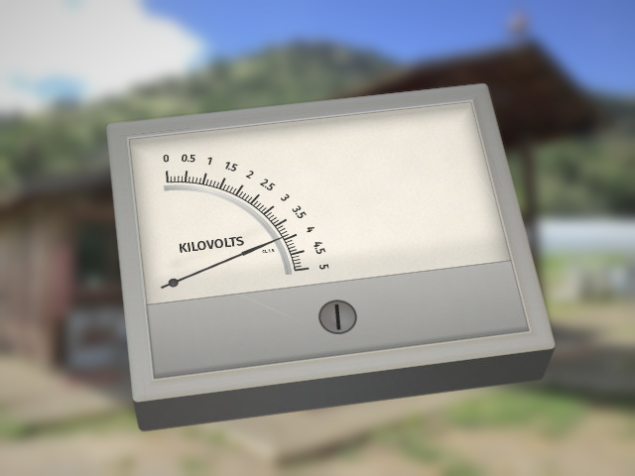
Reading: **4** kV
